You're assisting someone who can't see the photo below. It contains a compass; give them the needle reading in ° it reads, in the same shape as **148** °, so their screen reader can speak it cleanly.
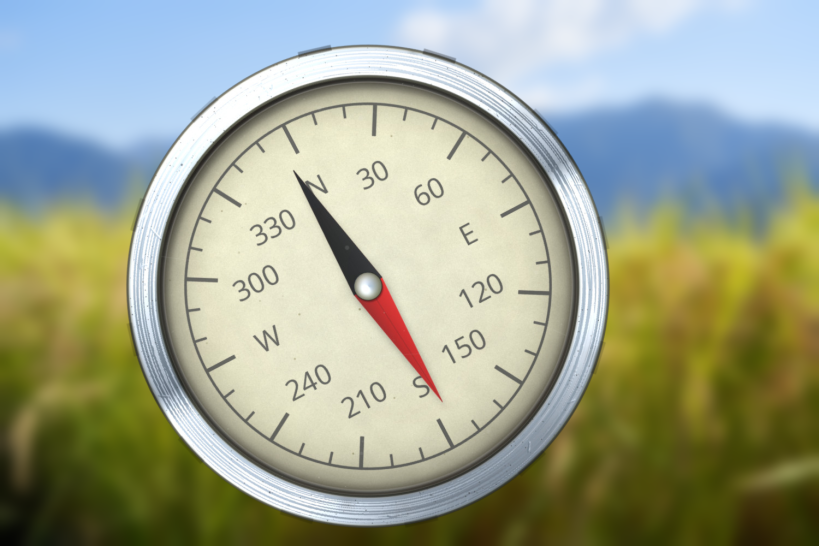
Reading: **175** °
